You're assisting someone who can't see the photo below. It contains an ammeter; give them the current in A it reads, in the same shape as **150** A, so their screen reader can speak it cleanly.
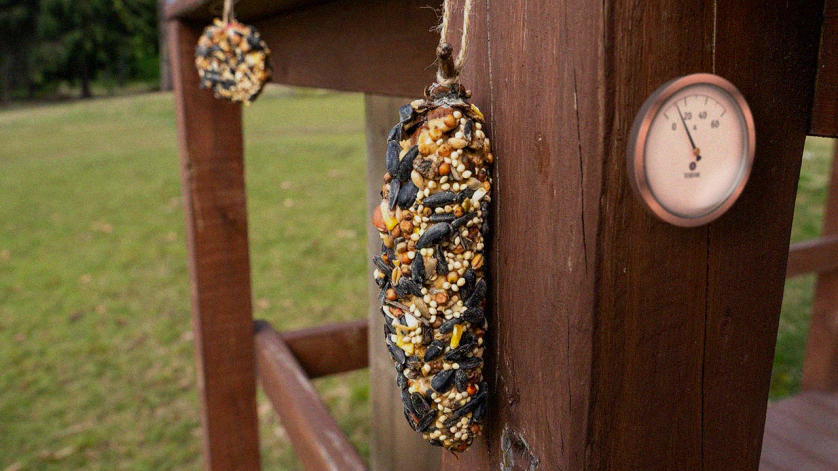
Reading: **10** A
